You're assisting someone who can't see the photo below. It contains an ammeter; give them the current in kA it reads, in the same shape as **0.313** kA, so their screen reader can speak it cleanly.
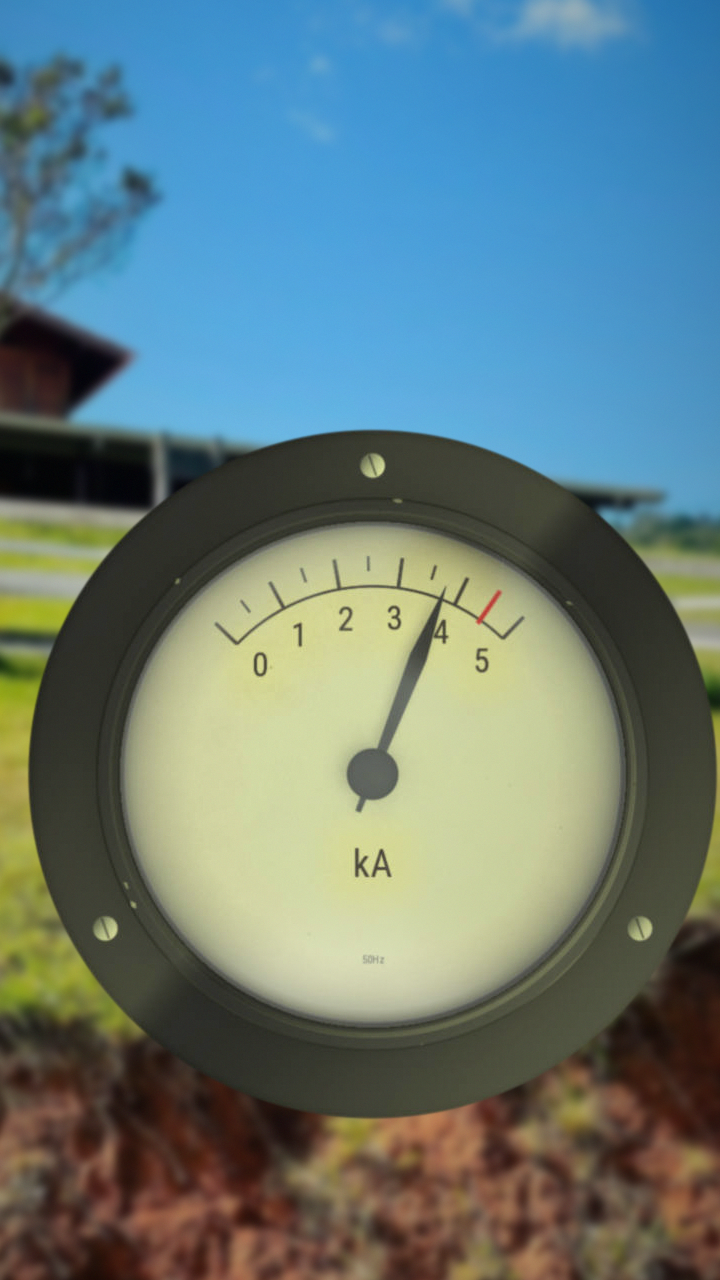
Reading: **3.75** kA
